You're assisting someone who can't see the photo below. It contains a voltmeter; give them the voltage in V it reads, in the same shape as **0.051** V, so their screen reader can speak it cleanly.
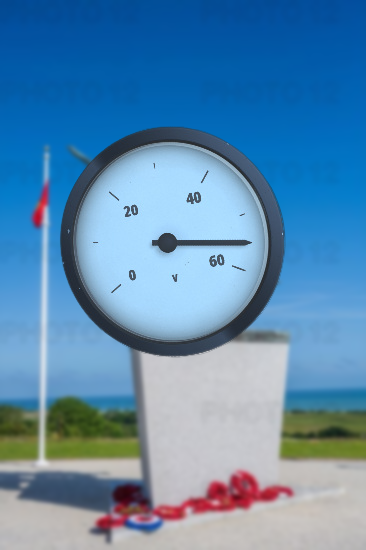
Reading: **55** V
